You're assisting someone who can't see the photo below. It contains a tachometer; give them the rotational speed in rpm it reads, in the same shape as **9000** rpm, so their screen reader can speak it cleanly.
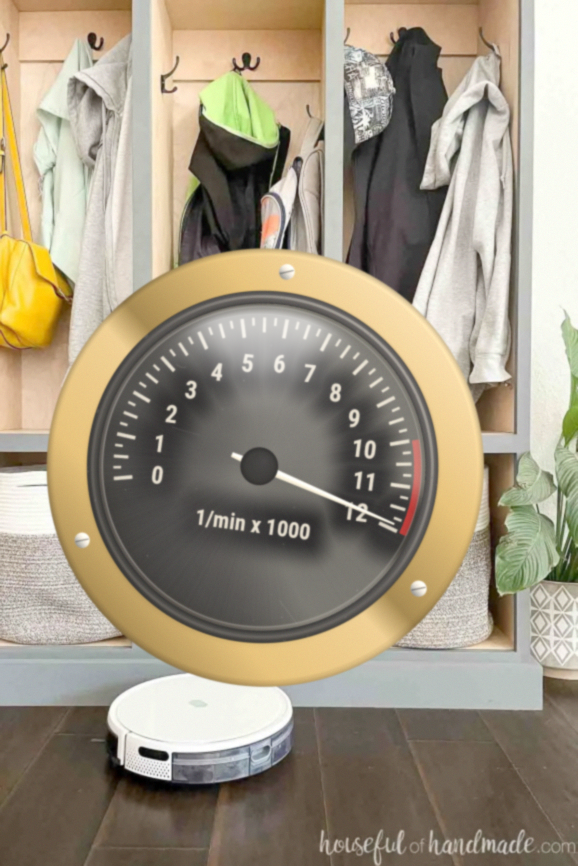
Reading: **11875** rpm
